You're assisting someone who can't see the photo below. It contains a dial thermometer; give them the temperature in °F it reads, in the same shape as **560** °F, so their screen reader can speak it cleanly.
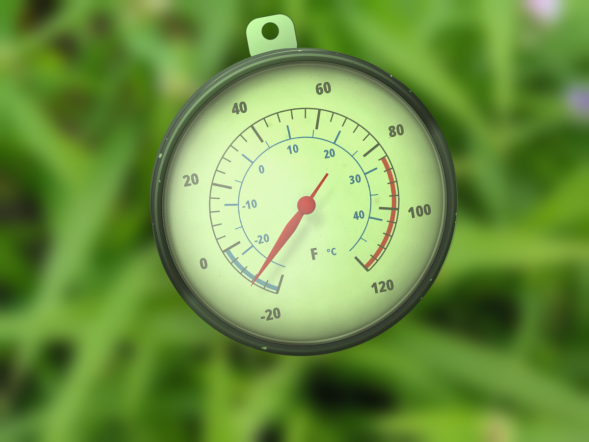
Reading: **-12** °F
